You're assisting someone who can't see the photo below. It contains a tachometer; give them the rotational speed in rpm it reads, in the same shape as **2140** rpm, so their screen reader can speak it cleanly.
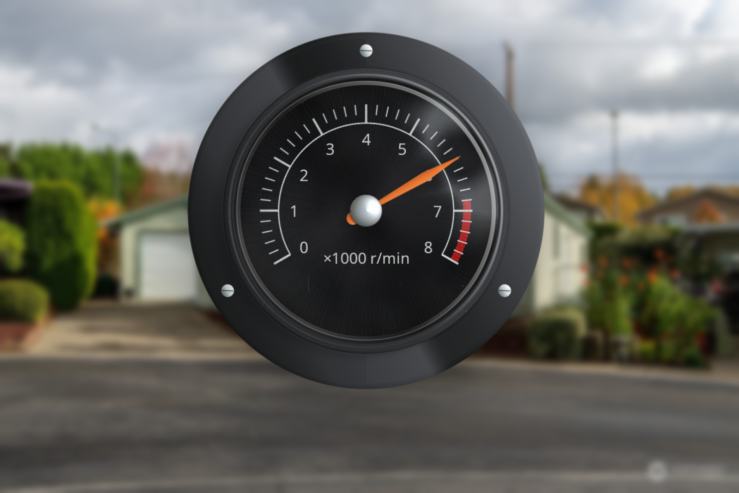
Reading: **6000** rpm
